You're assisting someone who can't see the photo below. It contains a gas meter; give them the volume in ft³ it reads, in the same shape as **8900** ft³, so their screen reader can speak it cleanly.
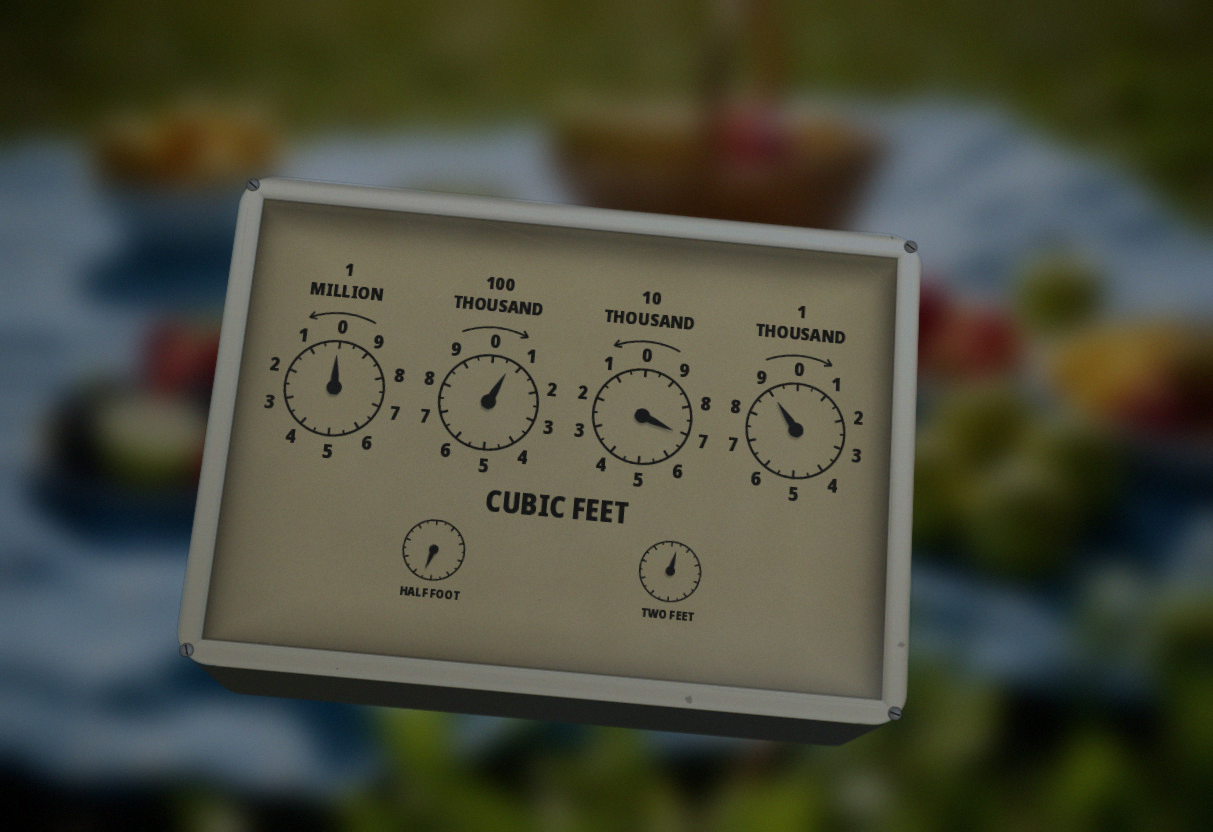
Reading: **6900** ft³
